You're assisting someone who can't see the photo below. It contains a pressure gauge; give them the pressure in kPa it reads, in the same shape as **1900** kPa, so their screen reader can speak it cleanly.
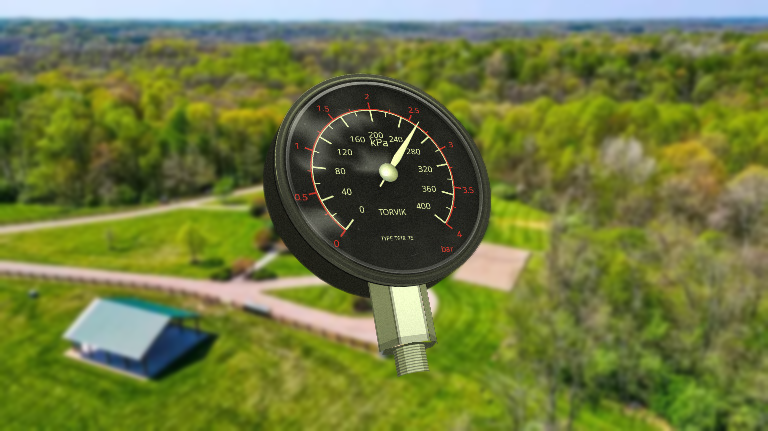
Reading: **260** kPa
